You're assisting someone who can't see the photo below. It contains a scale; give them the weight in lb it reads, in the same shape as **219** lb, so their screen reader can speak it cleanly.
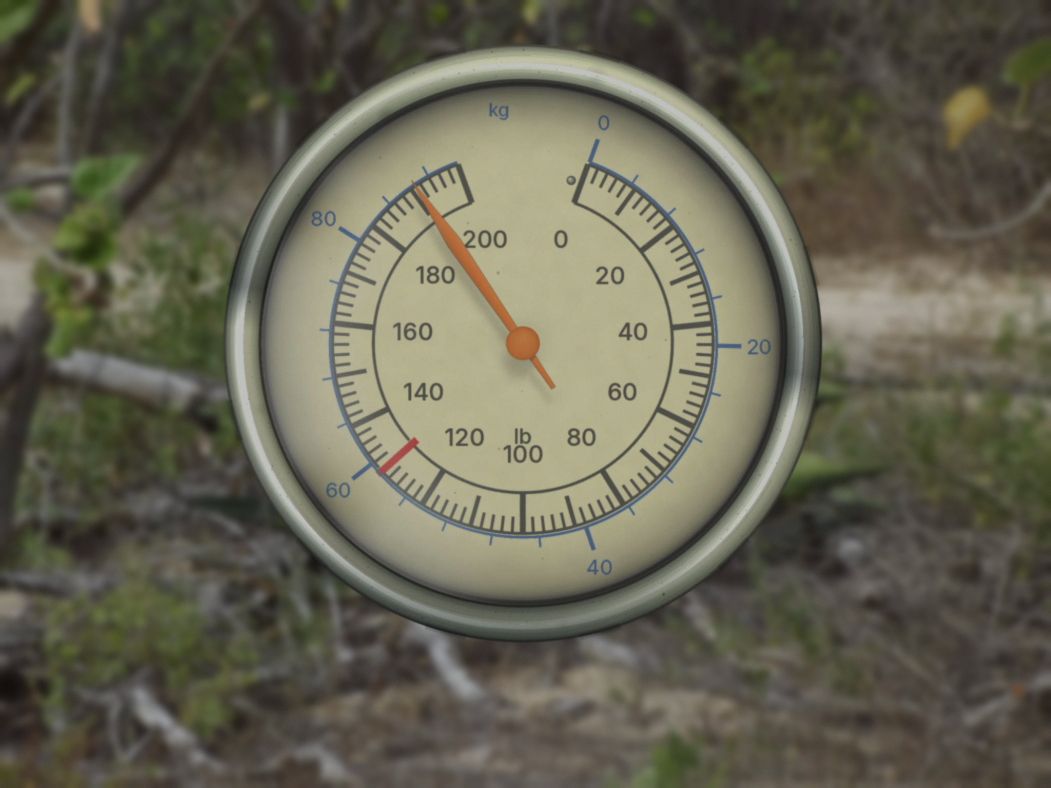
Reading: **191** lb
